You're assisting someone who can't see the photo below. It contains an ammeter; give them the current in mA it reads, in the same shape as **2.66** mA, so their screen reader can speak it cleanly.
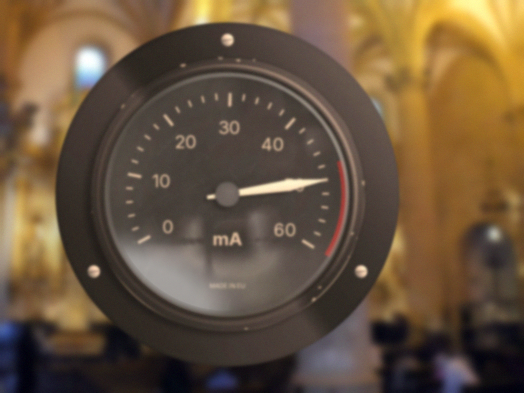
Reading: **50** mA
